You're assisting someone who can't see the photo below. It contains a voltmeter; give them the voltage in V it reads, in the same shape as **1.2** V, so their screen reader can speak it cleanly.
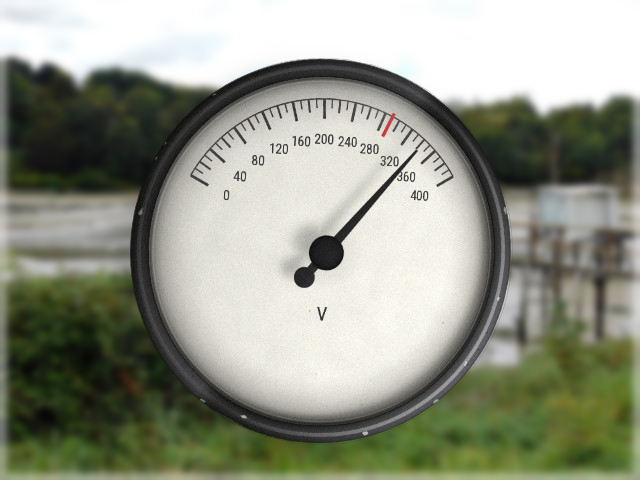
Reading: **340** V
